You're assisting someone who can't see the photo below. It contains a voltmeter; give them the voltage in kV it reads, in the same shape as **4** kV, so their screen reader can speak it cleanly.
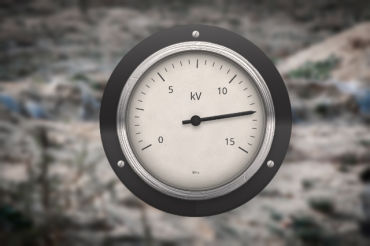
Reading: **12.5** kV
